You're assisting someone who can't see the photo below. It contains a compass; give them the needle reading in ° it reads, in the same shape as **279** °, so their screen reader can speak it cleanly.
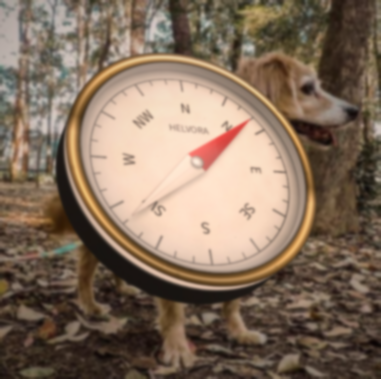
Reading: **50** °
